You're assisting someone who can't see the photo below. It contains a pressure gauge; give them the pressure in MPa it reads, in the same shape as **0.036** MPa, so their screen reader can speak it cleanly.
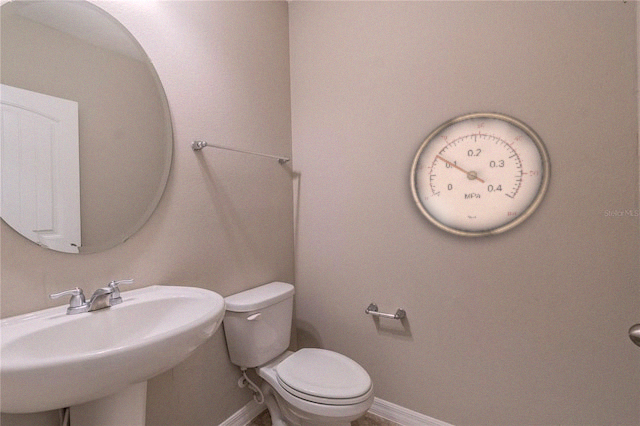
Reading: **0.1** MPa
